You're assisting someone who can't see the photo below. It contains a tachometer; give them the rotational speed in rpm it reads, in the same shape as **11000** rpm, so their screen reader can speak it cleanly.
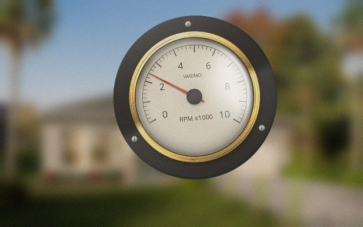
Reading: **2400** rpm
